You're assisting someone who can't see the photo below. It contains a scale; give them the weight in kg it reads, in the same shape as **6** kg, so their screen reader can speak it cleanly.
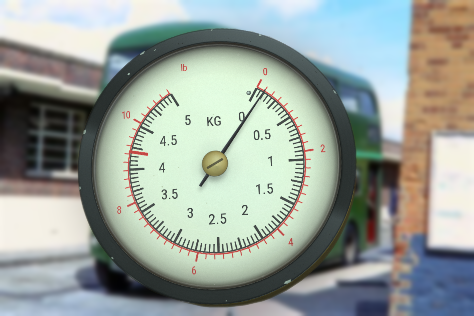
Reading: **0.1** kg
